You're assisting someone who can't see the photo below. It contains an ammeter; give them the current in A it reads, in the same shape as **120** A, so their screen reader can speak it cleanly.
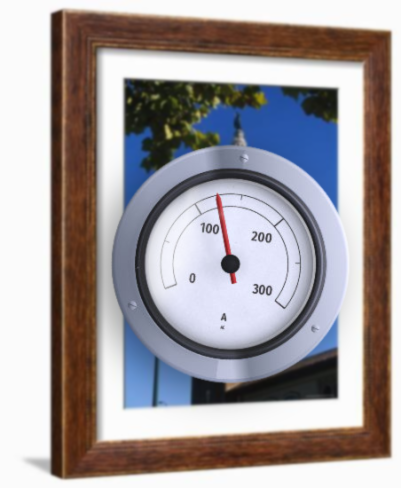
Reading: **125** A
